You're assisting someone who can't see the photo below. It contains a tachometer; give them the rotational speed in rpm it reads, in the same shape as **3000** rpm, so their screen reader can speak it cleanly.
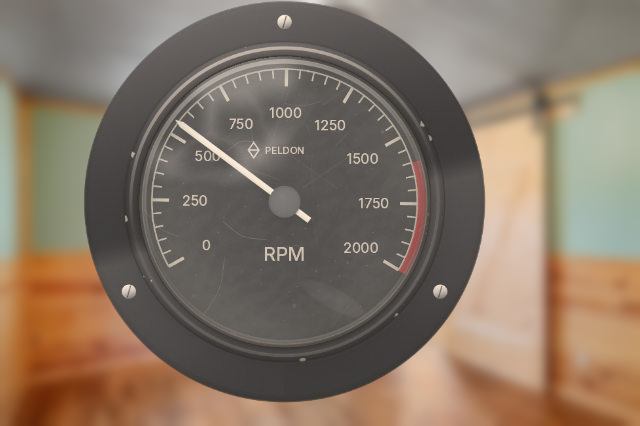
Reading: **550** rpm
